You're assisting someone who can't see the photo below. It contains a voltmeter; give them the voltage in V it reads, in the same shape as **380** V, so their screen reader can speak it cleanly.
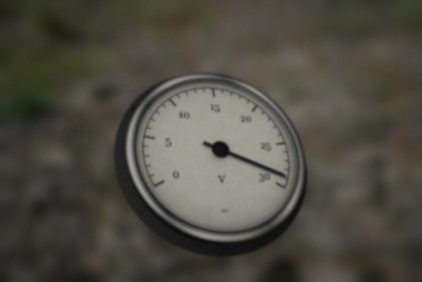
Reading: **29** V
